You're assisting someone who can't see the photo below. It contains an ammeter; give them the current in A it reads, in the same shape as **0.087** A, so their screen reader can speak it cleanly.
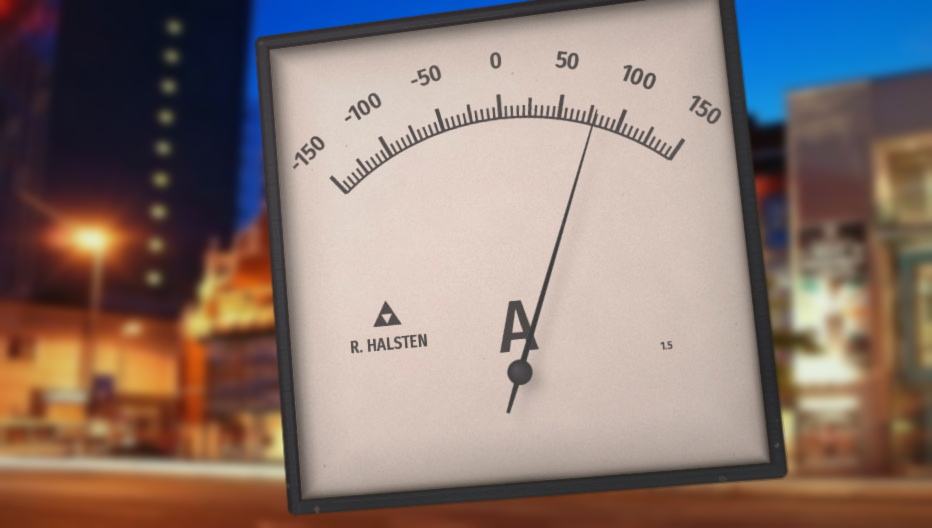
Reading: **80** A
